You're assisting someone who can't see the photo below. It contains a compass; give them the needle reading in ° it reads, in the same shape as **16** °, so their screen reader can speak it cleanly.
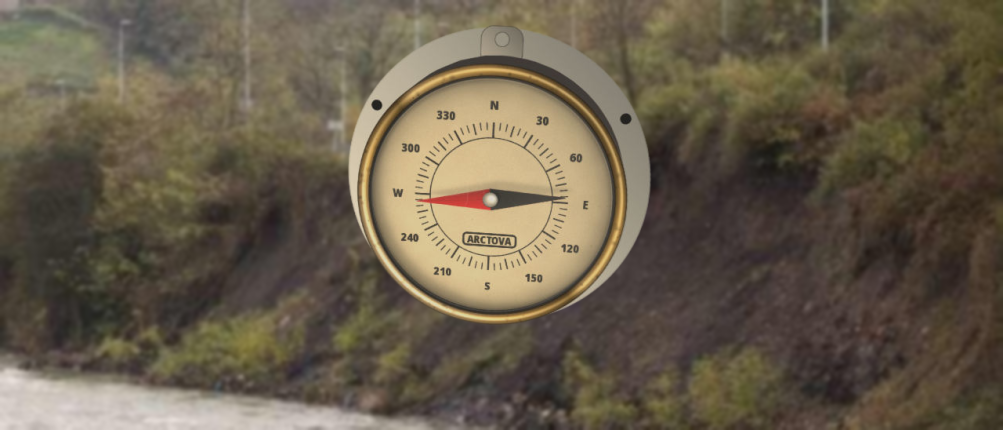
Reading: **265** °
